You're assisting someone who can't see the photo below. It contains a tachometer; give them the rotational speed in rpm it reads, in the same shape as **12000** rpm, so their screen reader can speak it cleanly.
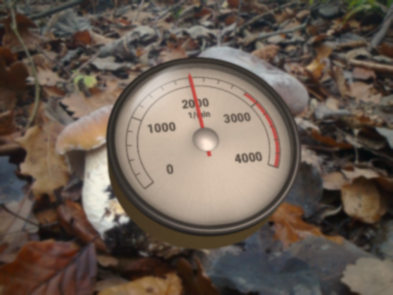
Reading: **2000** rpm
